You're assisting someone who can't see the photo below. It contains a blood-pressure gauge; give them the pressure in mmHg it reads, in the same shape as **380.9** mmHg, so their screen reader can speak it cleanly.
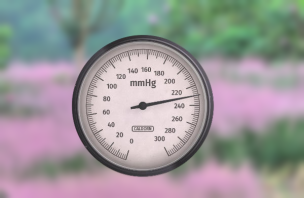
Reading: **230** mmHg
